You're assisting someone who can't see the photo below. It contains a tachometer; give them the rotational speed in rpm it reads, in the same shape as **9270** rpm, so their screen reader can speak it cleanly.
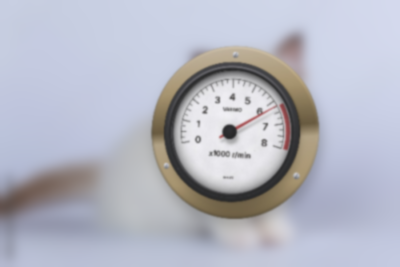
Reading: **6250** rpm
